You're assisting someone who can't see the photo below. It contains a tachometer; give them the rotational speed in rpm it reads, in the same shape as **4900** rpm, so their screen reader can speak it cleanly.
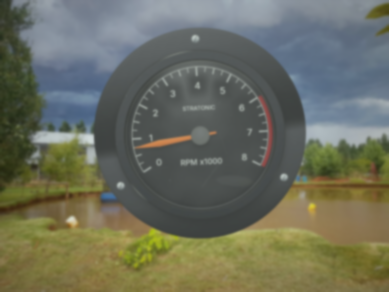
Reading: **750** rpm
